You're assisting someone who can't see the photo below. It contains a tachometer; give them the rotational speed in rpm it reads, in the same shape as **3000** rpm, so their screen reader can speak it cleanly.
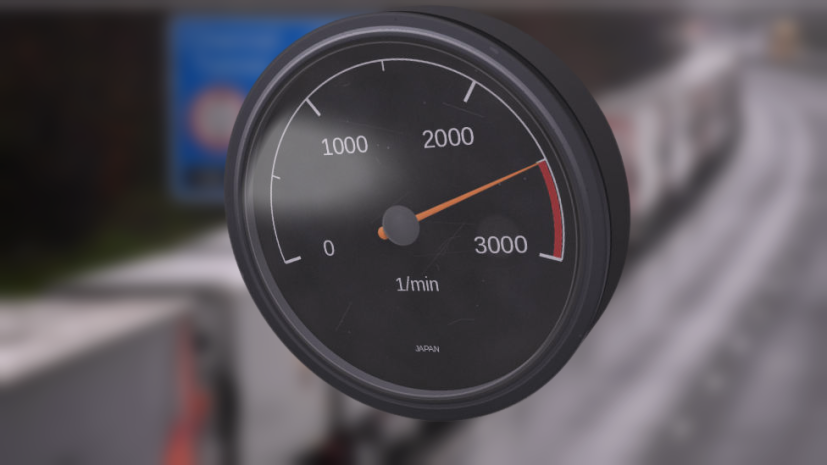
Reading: **2500** rpm
